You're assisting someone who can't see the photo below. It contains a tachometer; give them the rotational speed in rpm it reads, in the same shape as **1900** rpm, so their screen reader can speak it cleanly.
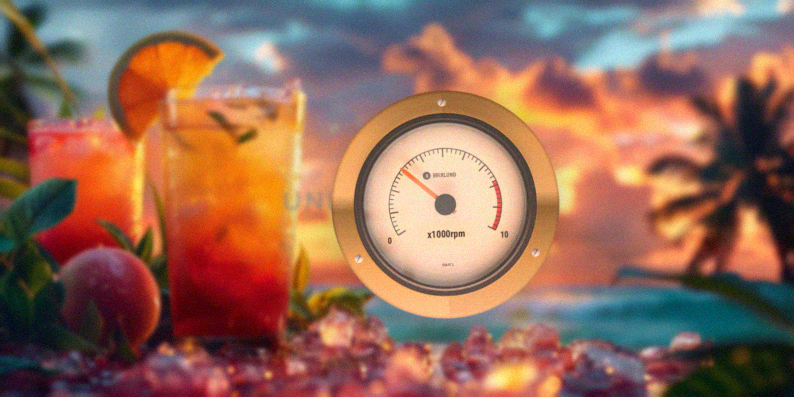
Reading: **3000** rpm
